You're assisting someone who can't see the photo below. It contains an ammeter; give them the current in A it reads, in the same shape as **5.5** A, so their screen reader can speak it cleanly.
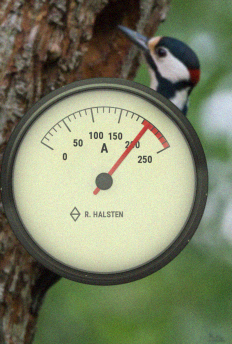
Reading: **200** A
